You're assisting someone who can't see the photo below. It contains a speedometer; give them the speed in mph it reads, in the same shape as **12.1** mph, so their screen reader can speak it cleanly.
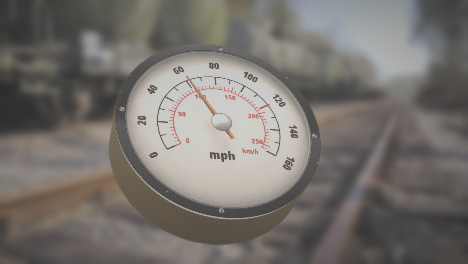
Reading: **60** mph
